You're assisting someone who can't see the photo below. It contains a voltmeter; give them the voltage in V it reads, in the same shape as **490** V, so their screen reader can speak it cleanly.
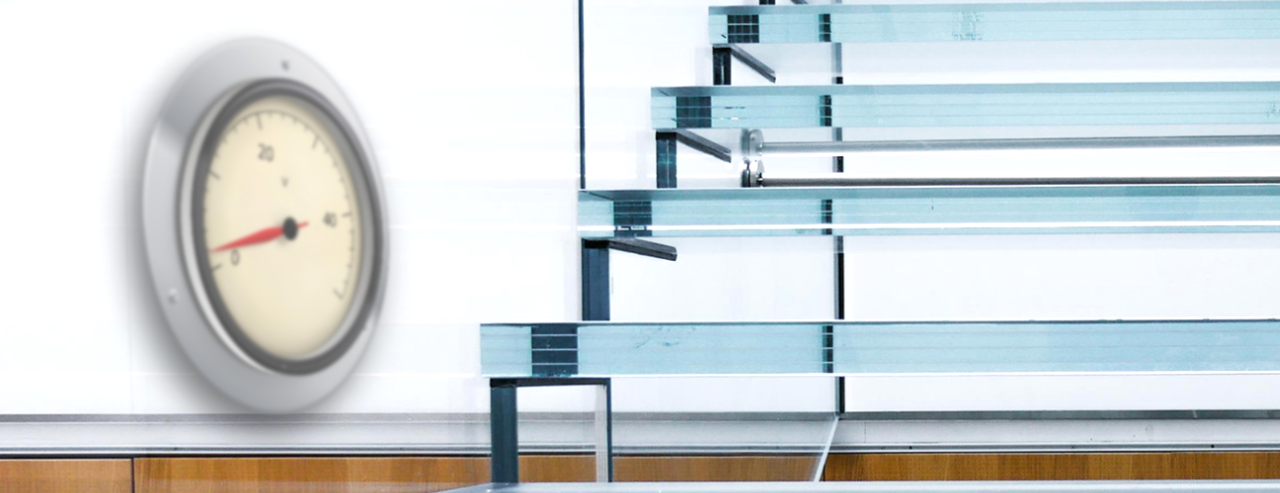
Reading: **2** V
